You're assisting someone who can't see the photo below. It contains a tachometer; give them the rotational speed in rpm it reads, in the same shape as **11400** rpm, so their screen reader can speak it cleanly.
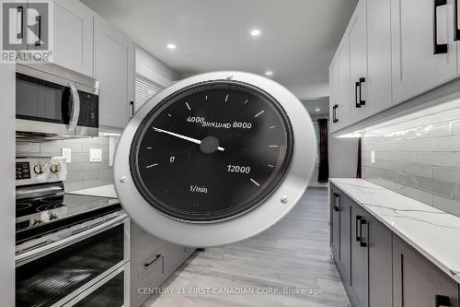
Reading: **2000** rpm
